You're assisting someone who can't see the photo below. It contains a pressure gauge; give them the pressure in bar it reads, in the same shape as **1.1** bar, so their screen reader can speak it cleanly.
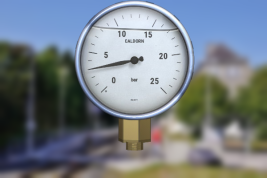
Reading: **3** bar
